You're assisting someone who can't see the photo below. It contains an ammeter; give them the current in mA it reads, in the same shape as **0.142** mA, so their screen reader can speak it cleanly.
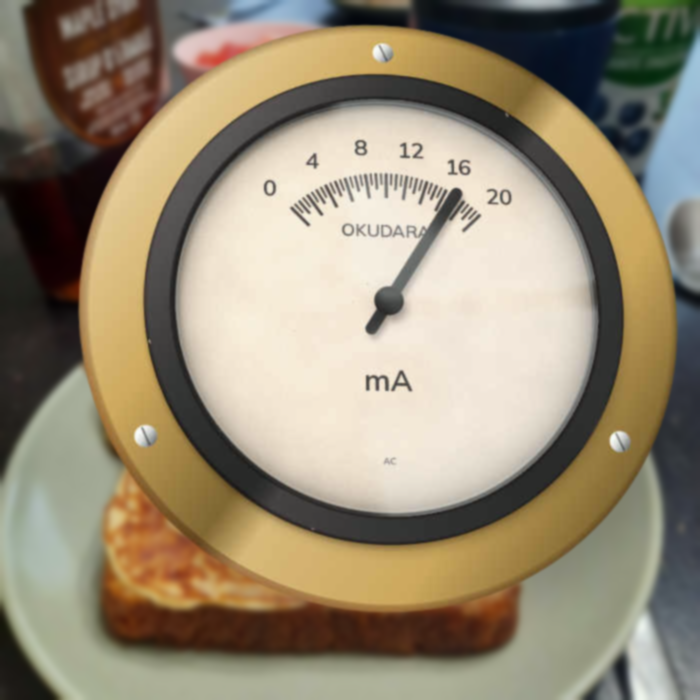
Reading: **17** mA
